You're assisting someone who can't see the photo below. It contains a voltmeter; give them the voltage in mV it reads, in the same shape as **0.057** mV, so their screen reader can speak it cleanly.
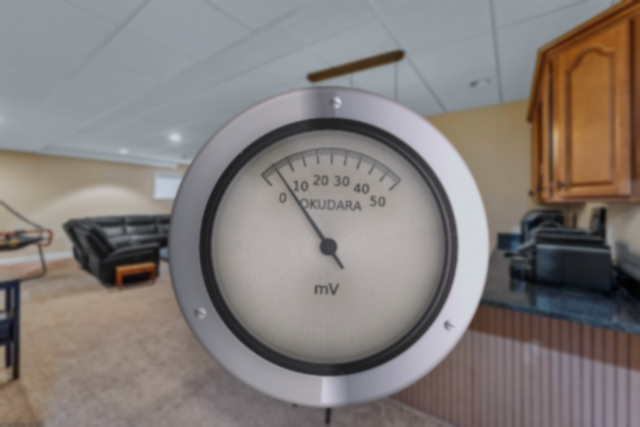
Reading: **5** mV
